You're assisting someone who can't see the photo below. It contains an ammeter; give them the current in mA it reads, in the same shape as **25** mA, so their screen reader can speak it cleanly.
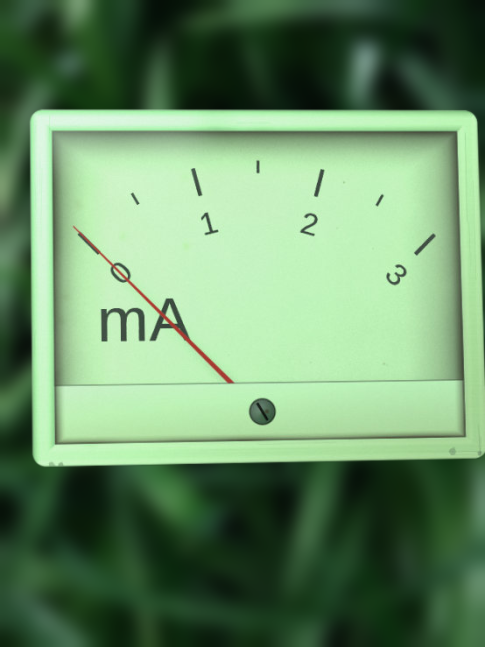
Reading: **0** mA
